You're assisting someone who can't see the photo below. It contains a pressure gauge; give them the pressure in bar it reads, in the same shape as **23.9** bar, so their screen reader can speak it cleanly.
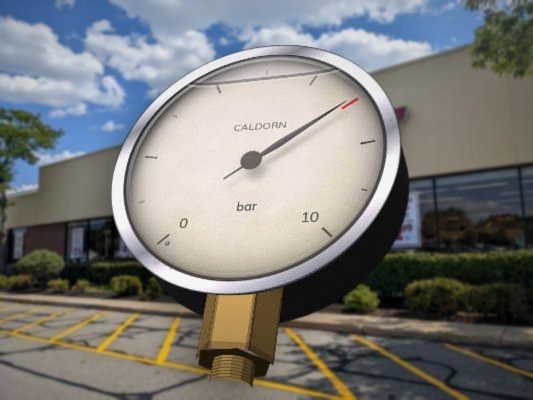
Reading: **7** bar
